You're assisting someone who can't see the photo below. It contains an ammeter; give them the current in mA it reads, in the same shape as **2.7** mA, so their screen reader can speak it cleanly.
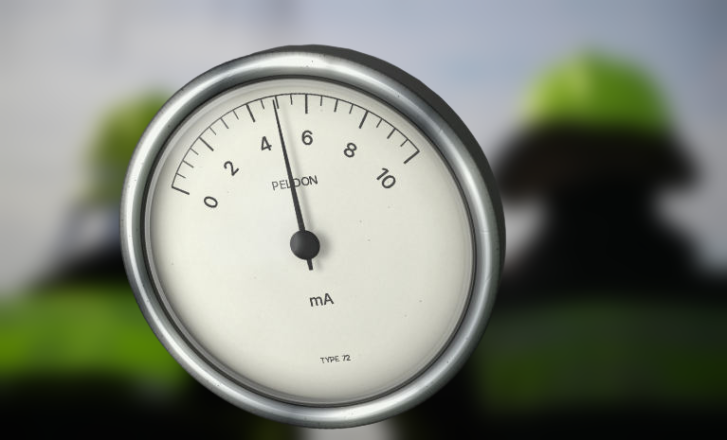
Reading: **5** mA
